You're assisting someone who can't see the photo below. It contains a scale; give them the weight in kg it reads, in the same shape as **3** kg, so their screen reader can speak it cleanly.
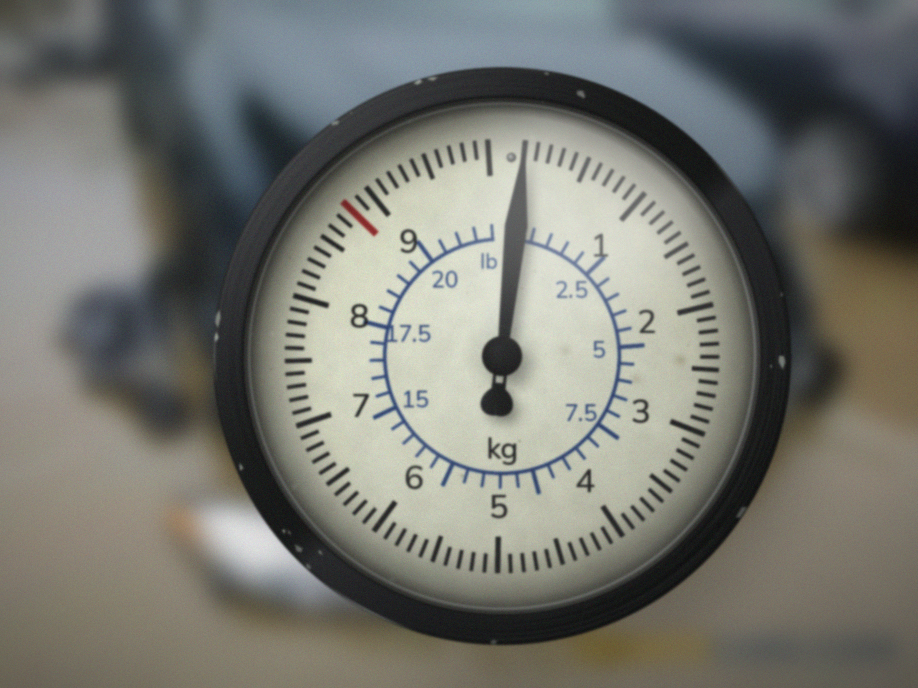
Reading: **0** kg
